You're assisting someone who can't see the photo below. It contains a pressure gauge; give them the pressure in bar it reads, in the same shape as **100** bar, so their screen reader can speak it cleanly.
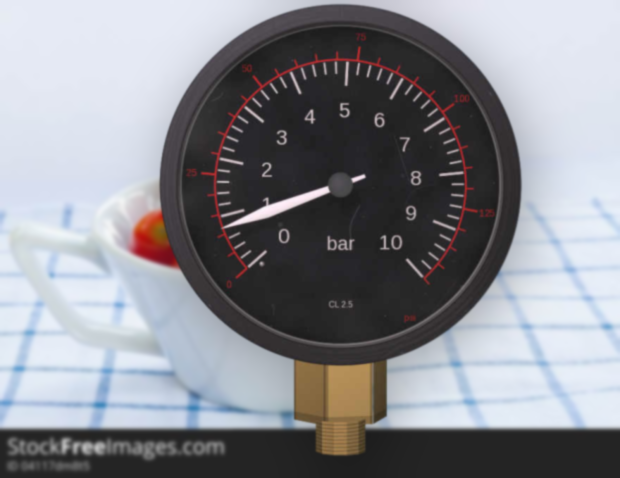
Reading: **0.8** bar
